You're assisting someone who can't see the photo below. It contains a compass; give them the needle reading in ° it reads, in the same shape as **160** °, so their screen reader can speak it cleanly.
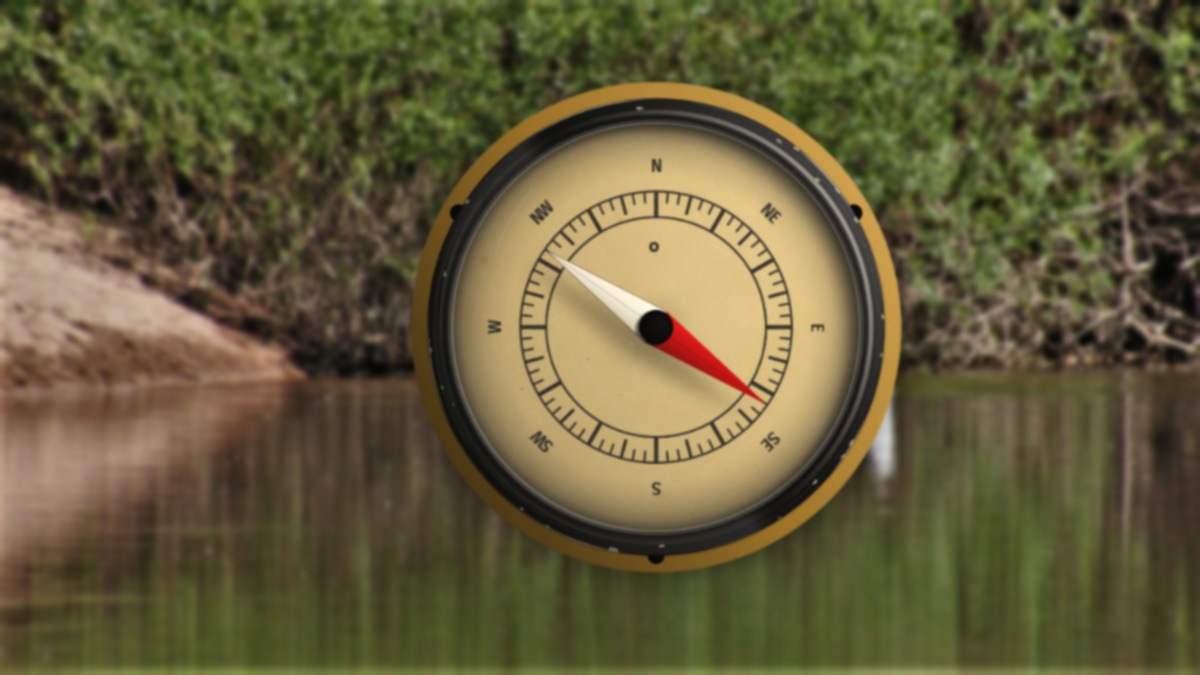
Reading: **125** °
